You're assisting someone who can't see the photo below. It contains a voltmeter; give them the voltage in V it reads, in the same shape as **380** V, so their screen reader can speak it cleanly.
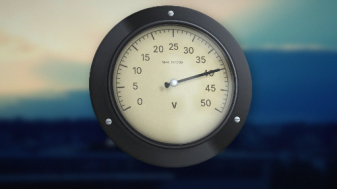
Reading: **40** V
